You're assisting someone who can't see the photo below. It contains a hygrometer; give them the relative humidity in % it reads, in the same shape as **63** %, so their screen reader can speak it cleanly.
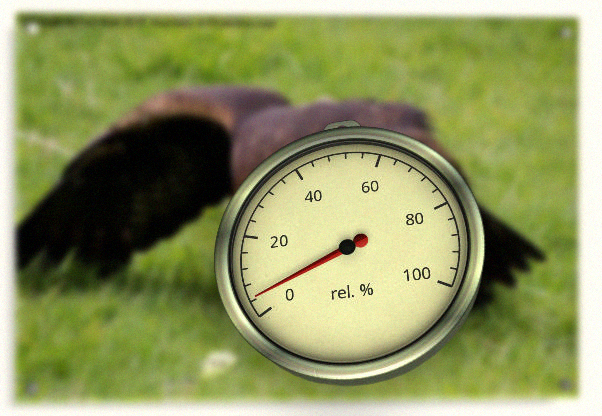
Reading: **4** %
